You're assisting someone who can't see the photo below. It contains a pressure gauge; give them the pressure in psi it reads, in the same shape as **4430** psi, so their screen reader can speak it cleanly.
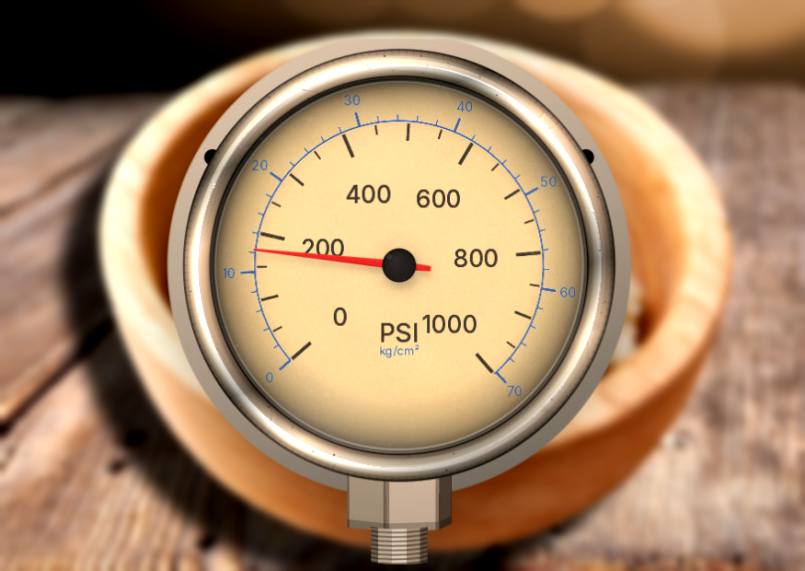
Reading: **175** psi
